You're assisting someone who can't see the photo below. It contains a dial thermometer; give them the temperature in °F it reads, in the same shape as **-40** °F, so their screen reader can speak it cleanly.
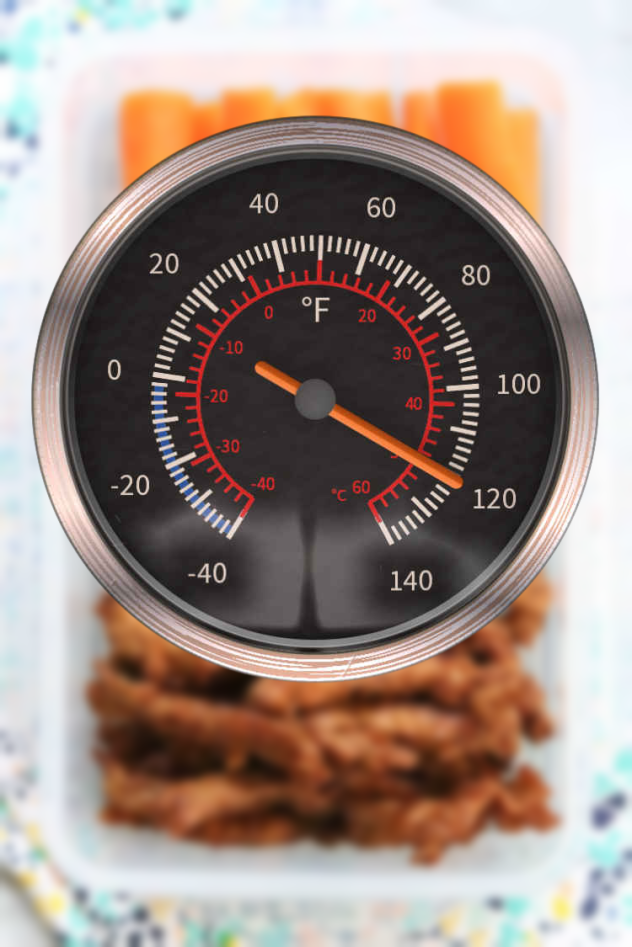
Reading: **121** °F
